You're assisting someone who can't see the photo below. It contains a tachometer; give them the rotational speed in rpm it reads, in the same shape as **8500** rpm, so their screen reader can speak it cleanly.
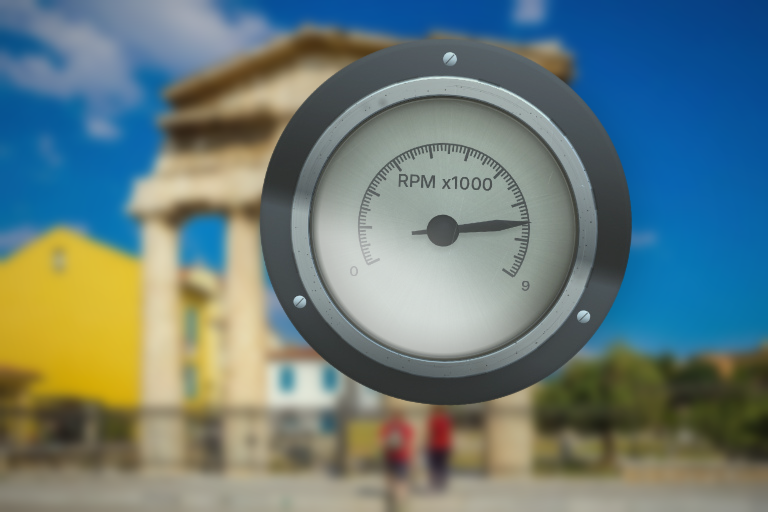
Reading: **7500** rpm
